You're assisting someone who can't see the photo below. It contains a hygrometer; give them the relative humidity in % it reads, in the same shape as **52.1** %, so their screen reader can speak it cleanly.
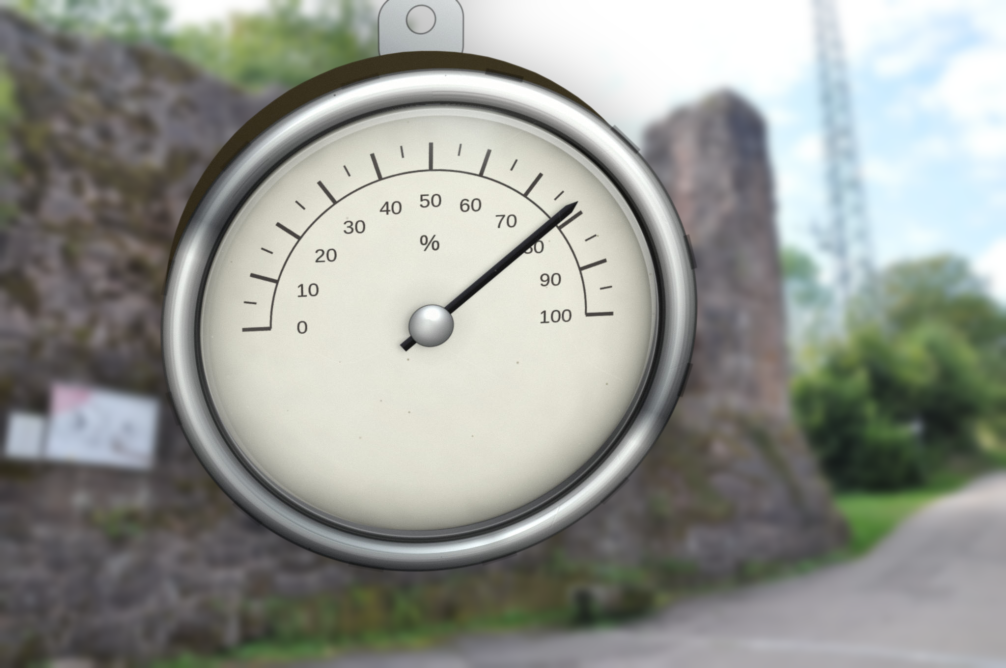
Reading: **77.5** %
